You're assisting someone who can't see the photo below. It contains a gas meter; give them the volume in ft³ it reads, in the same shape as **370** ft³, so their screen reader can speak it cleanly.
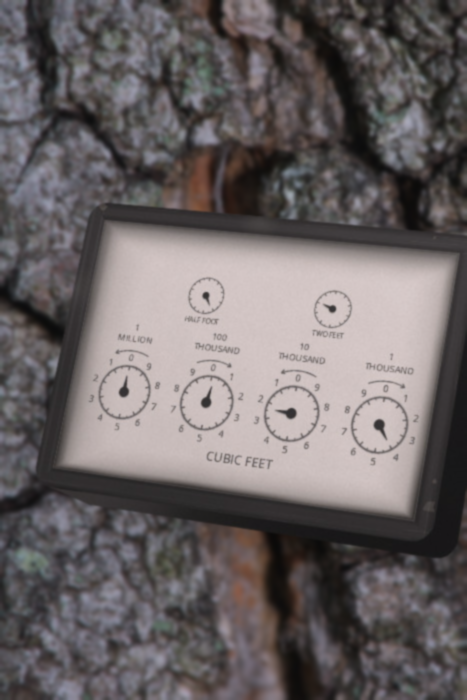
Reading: **2400** ft³
